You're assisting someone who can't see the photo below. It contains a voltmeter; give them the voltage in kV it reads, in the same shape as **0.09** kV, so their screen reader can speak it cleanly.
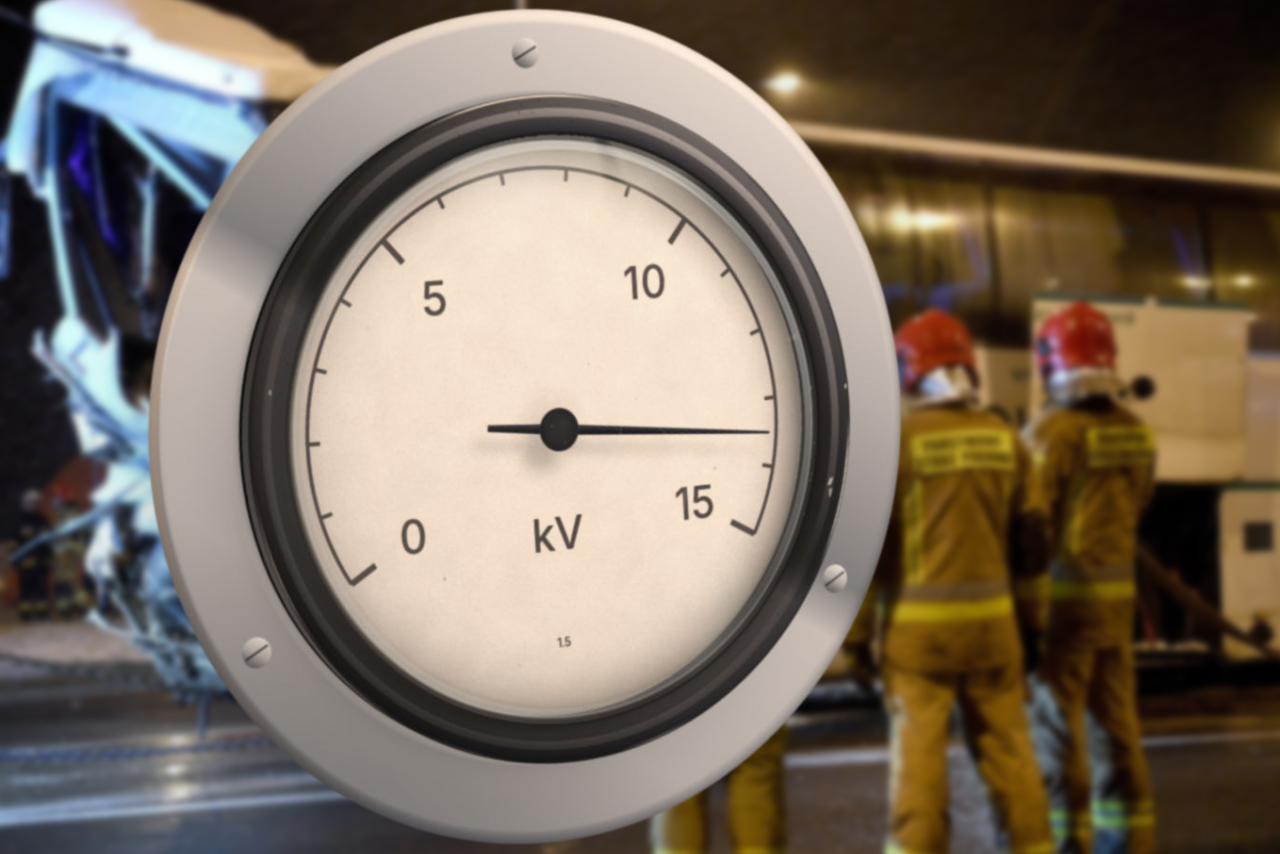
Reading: **13.5** kV
